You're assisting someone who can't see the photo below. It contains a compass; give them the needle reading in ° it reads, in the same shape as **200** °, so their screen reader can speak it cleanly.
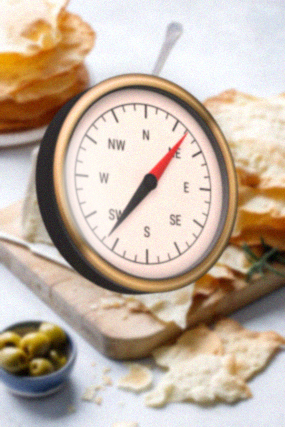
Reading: **40** °
